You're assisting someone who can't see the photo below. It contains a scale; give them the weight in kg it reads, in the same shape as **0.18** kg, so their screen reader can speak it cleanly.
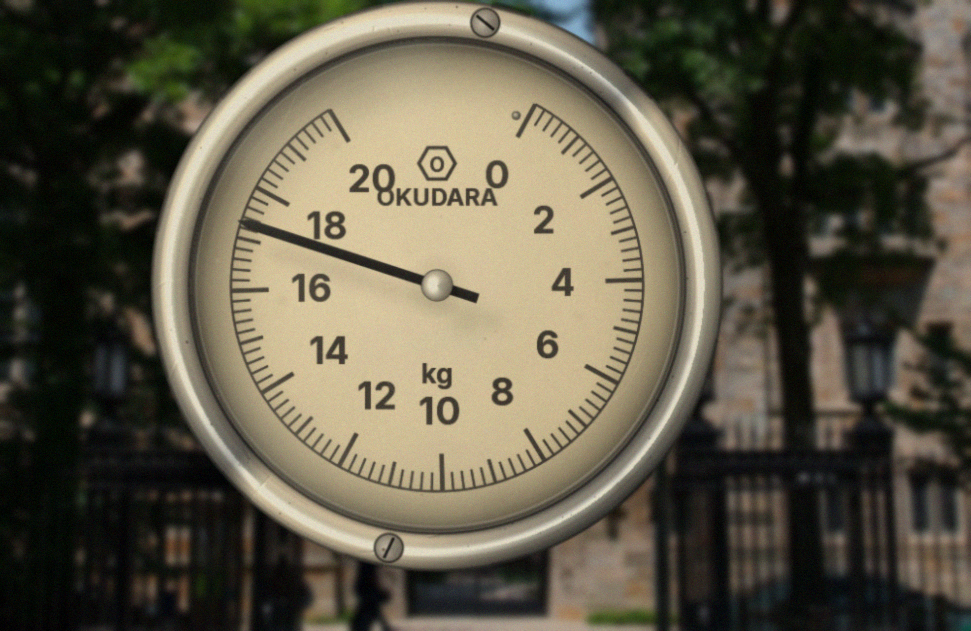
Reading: **17.3** kg
